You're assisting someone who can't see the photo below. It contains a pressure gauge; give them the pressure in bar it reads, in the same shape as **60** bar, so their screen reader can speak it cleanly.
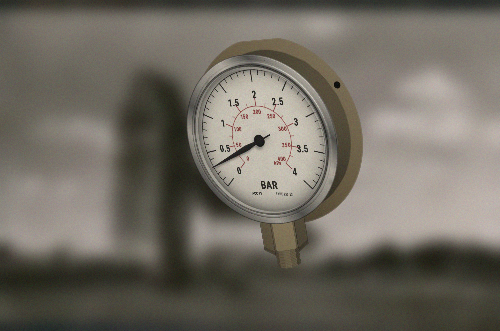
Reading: **0.3** bar
